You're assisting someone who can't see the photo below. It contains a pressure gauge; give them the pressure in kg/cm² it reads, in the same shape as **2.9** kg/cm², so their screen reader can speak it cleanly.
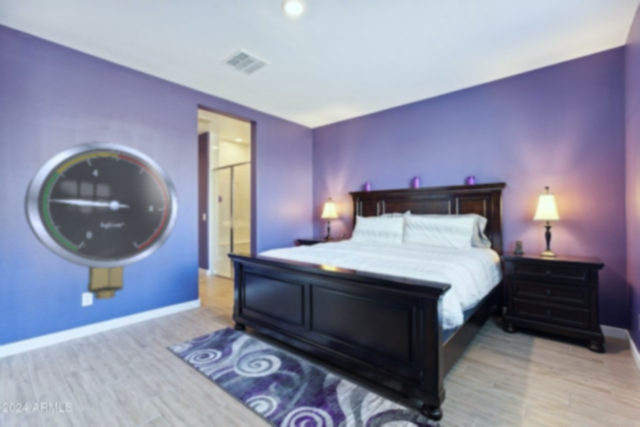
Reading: **2** kg/cm²
